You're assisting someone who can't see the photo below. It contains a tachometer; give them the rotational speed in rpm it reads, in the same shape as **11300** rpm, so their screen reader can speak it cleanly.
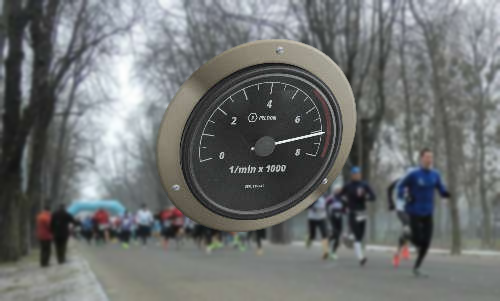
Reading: **7000** rpm
